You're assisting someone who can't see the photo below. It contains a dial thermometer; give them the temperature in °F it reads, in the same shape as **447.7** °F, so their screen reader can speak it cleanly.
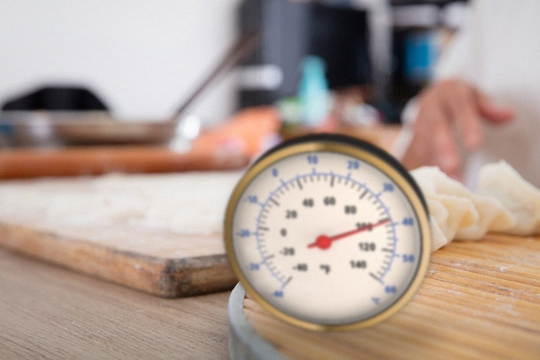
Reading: **100** °F
